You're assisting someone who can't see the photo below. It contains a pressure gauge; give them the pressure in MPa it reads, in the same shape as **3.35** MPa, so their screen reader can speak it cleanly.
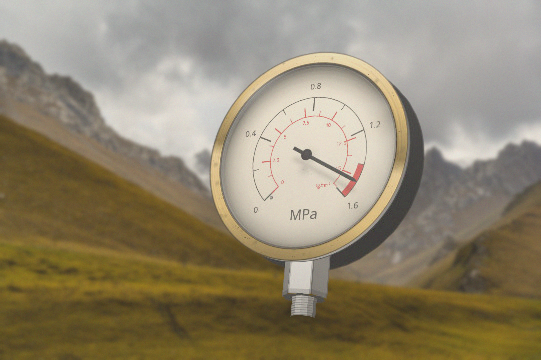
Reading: **1.5** MPa
